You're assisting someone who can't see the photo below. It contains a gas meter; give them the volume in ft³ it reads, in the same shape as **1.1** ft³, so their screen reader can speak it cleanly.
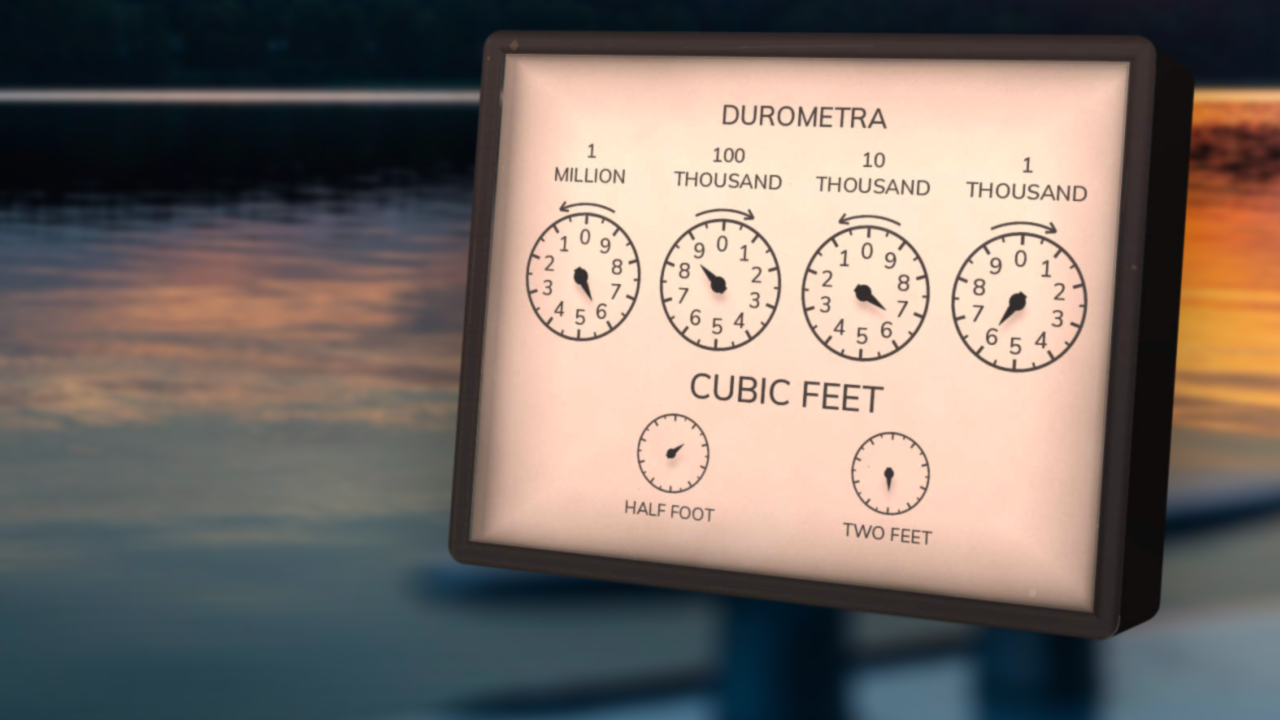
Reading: **586600** ft³
